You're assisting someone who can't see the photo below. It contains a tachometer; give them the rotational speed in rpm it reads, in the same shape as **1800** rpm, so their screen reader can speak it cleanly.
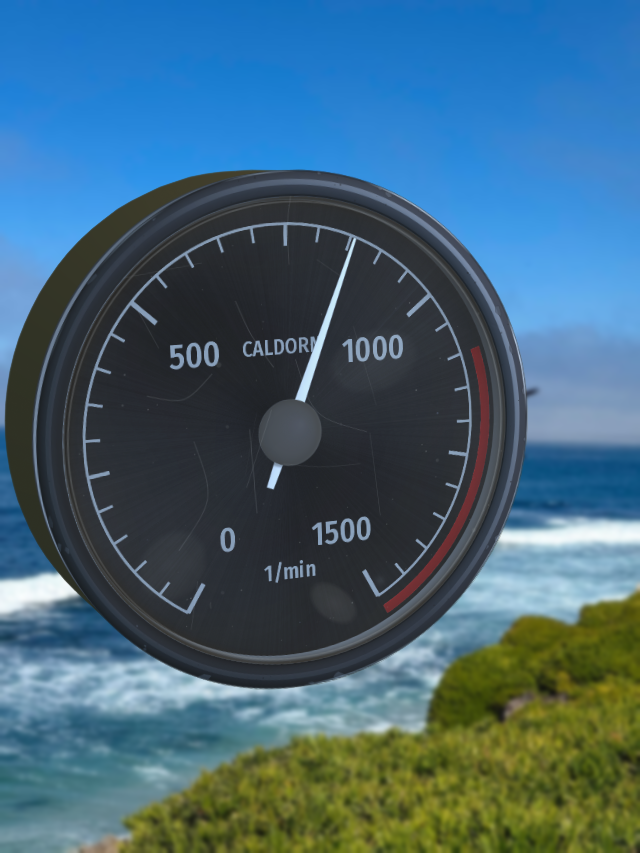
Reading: **850** rpm
